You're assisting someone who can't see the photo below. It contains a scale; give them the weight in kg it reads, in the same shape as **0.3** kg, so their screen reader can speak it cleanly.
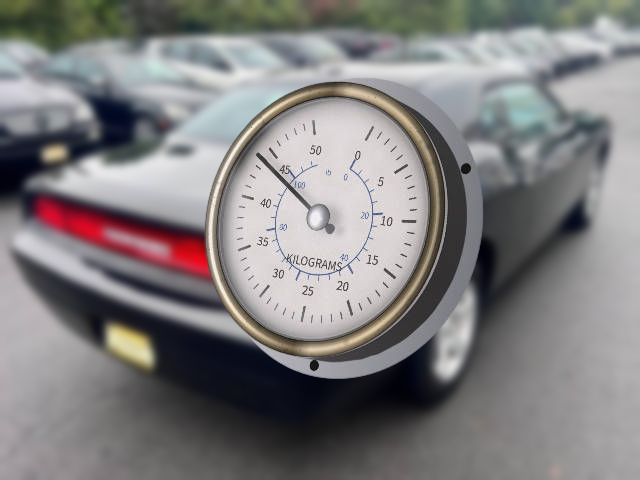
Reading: **44** kg
